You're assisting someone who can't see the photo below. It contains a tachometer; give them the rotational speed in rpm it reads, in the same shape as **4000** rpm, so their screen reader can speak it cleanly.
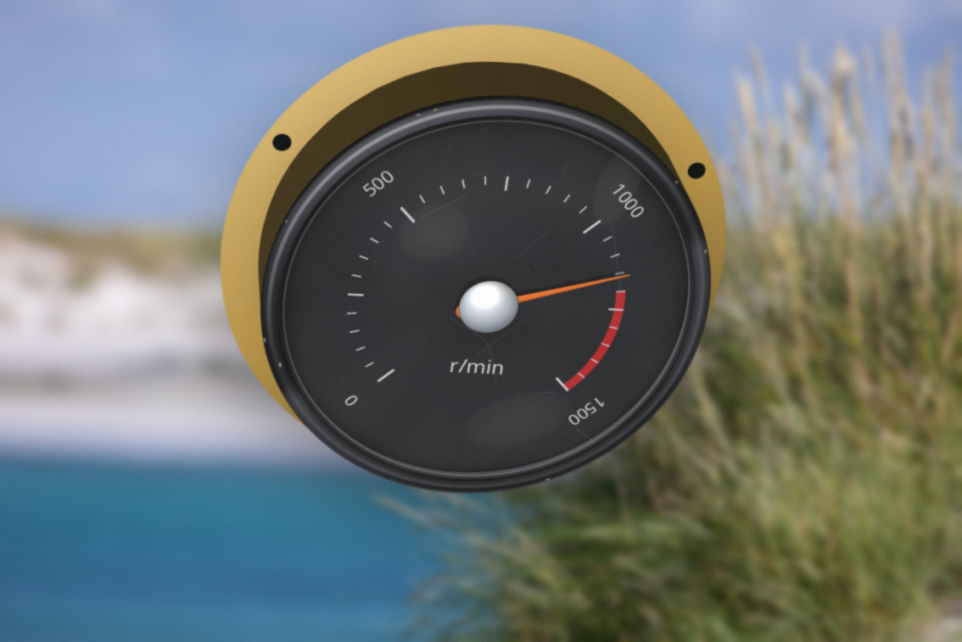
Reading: **1150** rpm
